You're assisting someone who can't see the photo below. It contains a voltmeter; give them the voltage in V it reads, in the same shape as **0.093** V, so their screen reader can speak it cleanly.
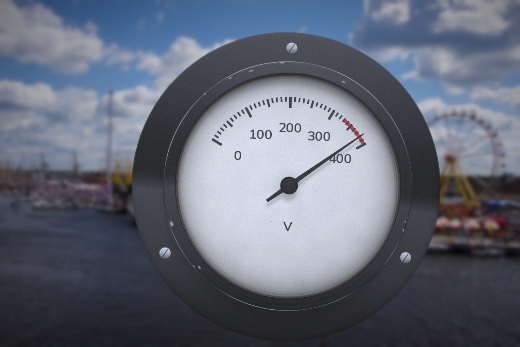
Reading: **380** V
